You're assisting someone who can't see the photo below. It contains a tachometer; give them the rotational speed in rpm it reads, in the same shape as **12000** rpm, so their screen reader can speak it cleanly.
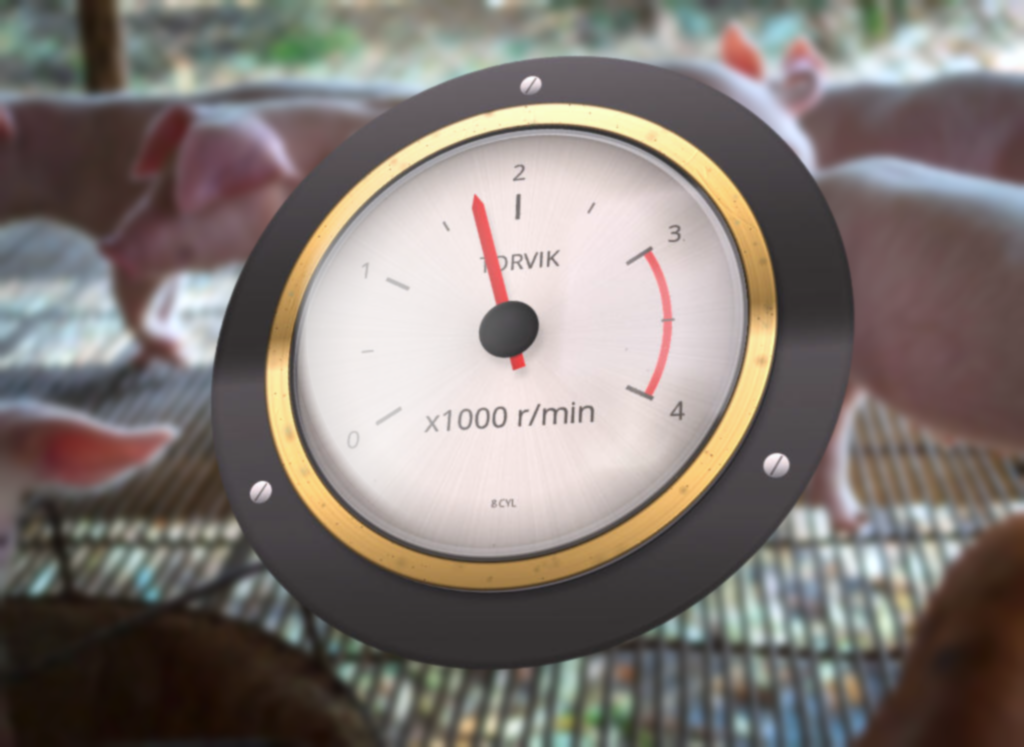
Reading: **1750** rpm
